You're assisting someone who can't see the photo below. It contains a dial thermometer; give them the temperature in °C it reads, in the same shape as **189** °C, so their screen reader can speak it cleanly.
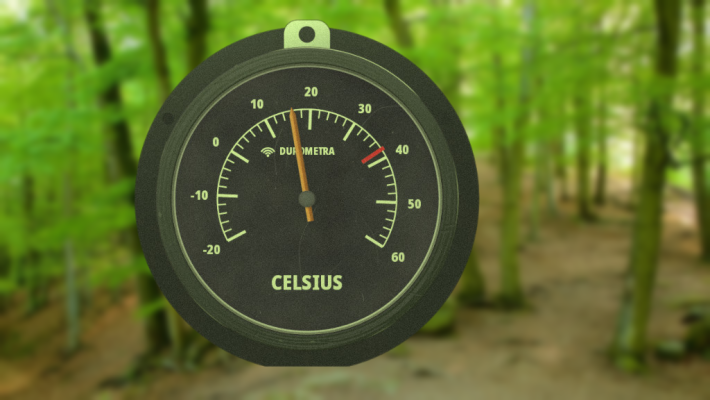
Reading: **16** °C
